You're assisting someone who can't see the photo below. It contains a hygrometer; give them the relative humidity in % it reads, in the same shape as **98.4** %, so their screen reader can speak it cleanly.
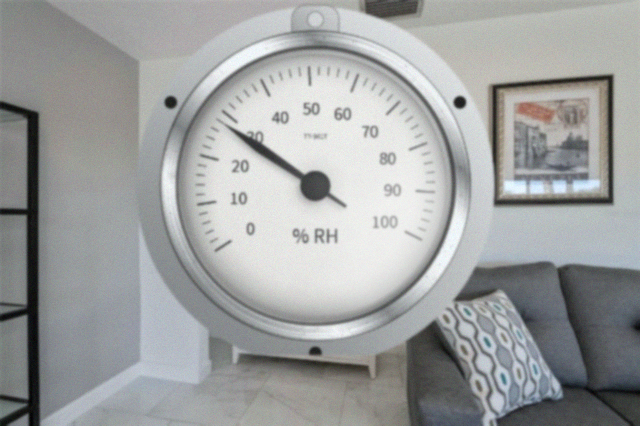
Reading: **28** %
